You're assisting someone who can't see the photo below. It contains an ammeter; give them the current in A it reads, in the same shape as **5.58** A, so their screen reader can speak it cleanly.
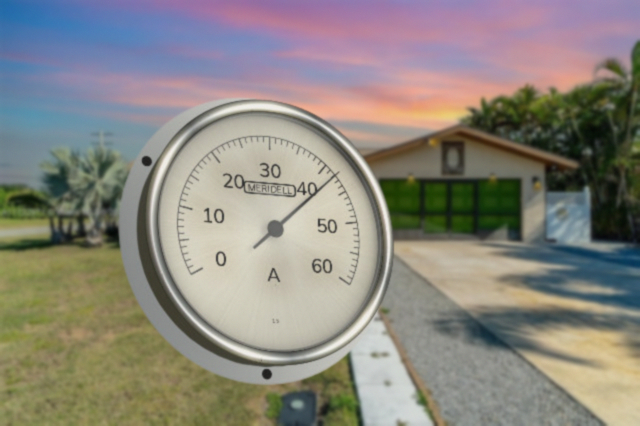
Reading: **42** A
